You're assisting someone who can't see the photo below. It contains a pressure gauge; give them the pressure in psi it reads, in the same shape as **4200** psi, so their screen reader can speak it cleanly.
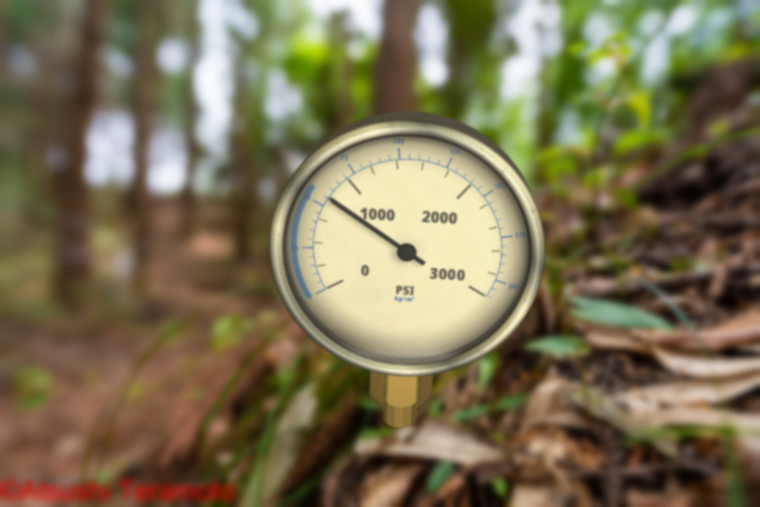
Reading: **800** psi
